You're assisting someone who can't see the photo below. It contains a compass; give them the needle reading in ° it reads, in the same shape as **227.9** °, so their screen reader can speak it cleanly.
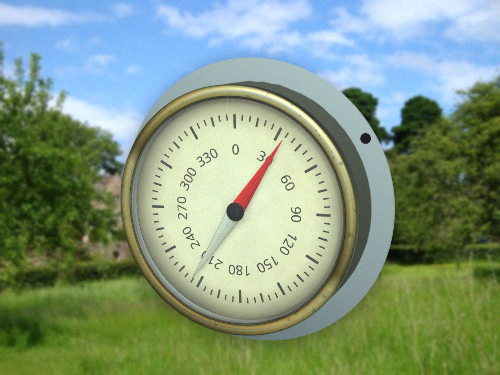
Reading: **35** °
